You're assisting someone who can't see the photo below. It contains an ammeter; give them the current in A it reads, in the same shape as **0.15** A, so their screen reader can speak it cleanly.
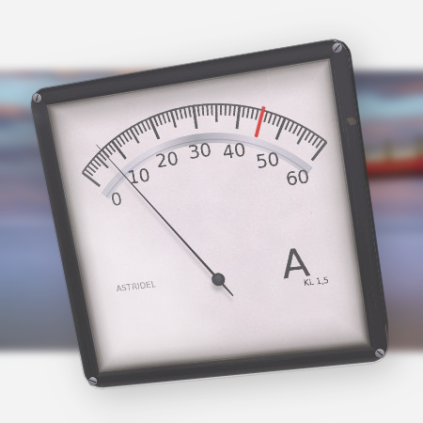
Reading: **7** A
